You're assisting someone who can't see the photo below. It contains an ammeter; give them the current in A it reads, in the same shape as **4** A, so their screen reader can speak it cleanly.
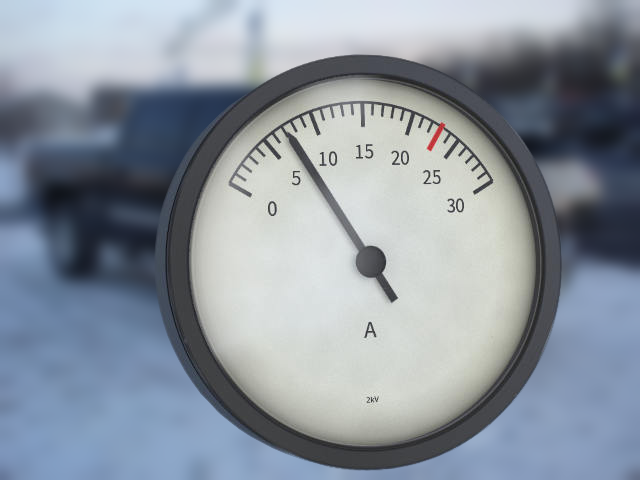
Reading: **7** A
